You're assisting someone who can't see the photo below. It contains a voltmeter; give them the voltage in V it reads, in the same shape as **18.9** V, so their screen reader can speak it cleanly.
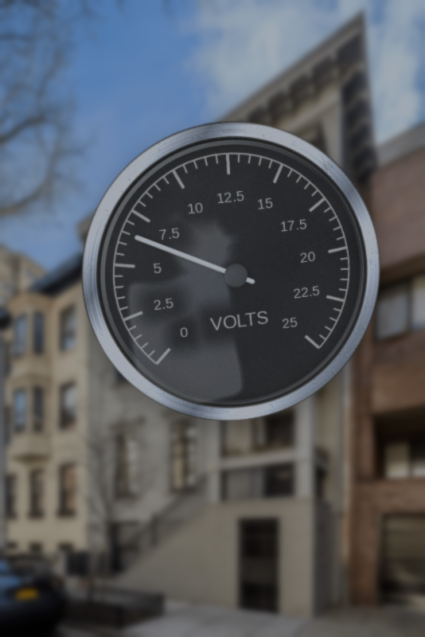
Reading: **6.5** V
